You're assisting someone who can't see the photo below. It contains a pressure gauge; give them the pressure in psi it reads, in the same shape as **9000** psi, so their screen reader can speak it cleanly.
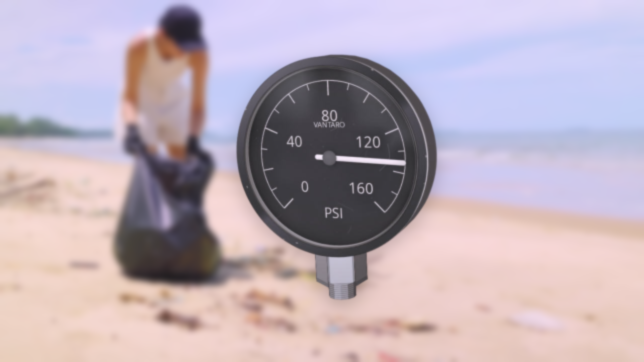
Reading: **135** psi
